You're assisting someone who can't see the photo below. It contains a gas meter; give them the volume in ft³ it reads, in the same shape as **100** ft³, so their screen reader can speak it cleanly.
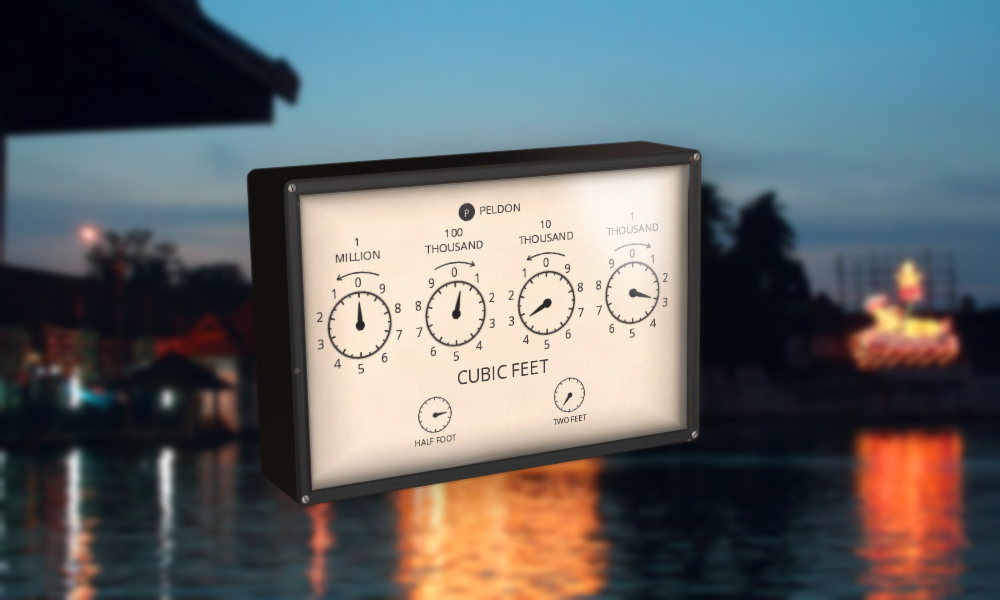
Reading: **3300** ft³
